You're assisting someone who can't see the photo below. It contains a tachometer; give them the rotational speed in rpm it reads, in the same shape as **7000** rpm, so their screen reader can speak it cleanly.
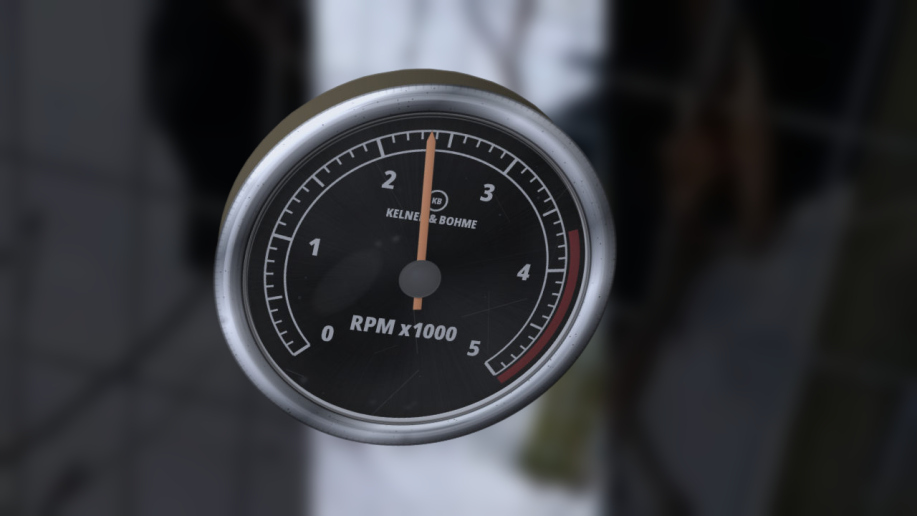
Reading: **2350** rpm
